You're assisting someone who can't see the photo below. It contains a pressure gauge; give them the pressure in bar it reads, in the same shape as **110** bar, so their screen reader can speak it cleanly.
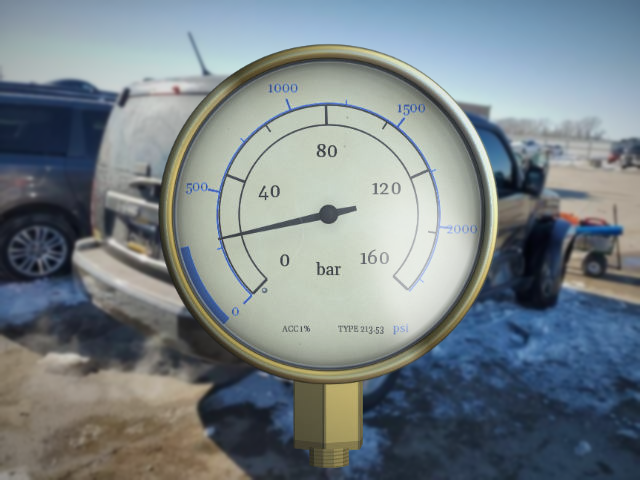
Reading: **20** bar
